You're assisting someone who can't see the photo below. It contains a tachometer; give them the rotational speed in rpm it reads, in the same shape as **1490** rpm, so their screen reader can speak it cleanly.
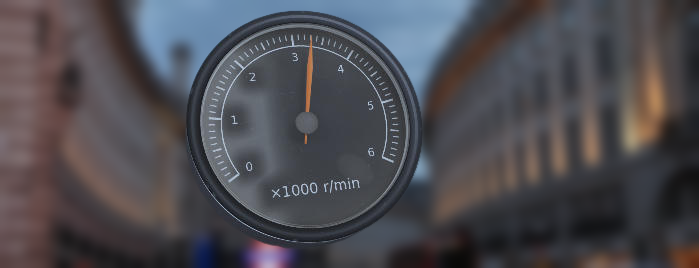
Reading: **3300** rpm
